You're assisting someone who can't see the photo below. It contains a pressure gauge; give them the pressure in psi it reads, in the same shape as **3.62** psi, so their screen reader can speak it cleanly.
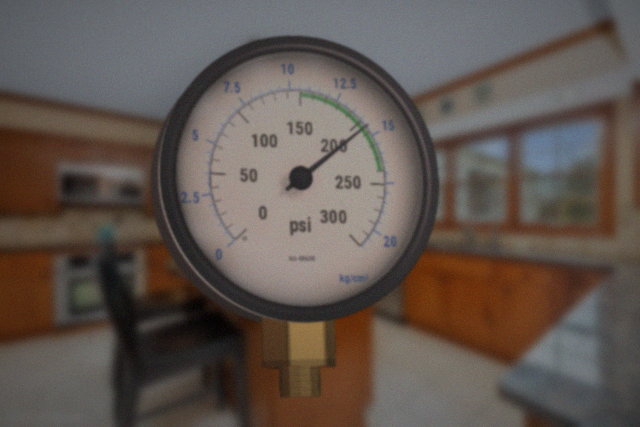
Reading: **205** psi
